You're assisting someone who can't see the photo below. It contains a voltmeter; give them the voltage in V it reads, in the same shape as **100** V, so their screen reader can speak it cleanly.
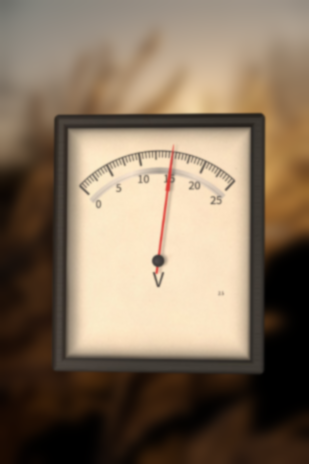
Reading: **15** V
